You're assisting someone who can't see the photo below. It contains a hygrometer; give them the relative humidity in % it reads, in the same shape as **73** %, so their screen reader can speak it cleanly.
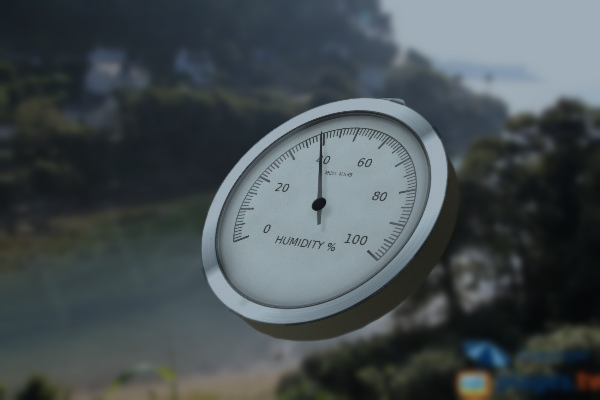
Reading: **40** %
